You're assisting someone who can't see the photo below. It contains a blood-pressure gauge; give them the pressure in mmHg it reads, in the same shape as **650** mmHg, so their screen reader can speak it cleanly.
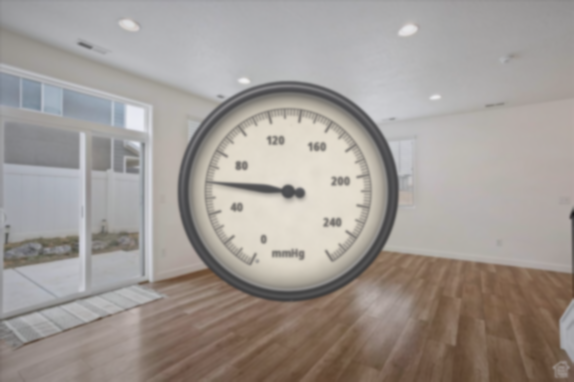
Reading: **60** mmHg
